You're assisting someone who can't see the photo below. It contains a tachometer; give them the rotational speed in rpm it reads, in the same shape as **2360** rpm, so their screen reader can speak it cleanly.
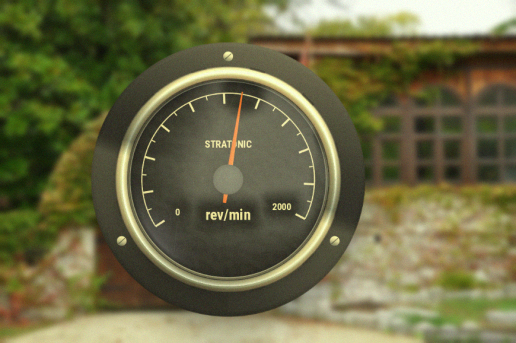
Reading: **1100** rpm
